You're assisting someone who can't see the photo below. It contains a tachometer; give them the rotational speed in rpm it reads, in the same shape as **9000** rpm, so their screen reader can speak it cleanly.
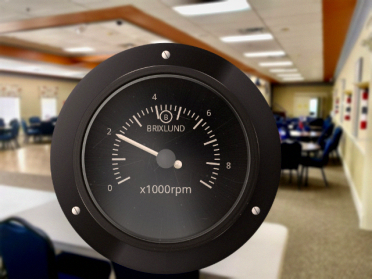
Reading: **2000** rpm
